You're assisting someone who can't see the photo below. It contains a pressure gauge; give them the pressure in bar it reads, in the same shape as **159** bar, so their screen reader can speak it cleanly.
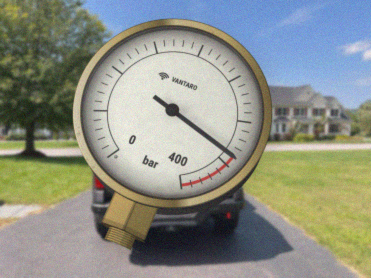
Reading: **340** bar
